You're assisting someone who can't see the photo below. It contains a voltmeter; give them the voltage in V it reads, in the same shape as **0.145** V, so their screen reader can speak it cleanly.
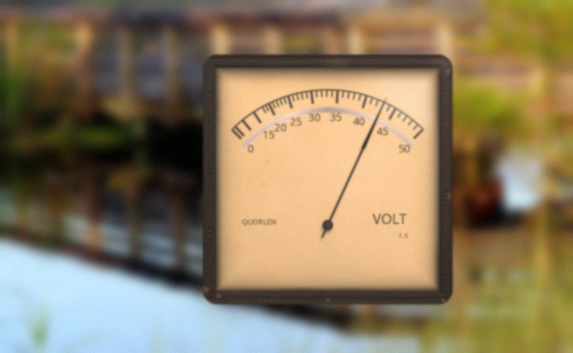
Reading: **43** V
